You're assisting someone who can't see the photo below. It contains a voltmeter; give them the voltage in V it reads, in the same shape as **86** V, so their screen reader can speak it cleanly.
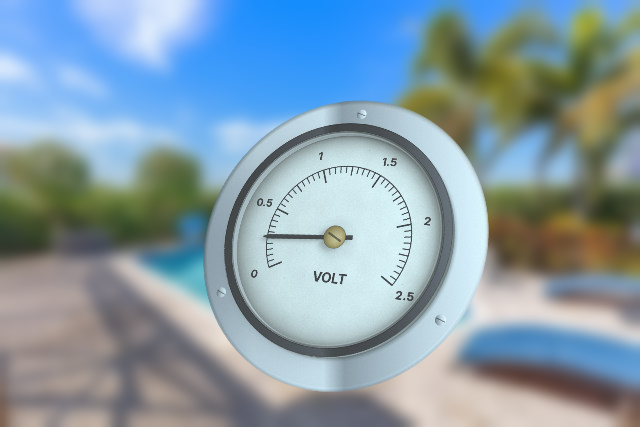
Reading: **0.25** V
